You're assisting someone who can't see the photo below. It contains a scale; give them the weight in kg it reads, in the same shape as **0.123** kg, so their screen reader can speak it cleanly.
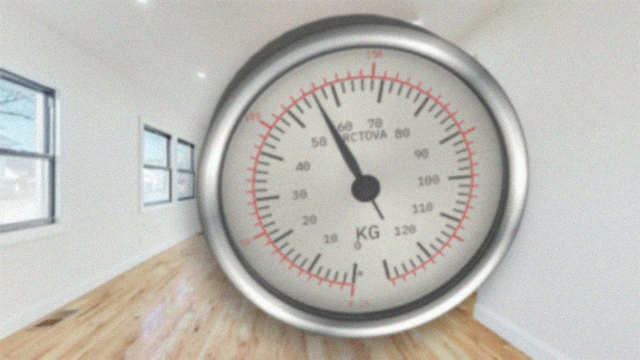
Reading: **56** kg
